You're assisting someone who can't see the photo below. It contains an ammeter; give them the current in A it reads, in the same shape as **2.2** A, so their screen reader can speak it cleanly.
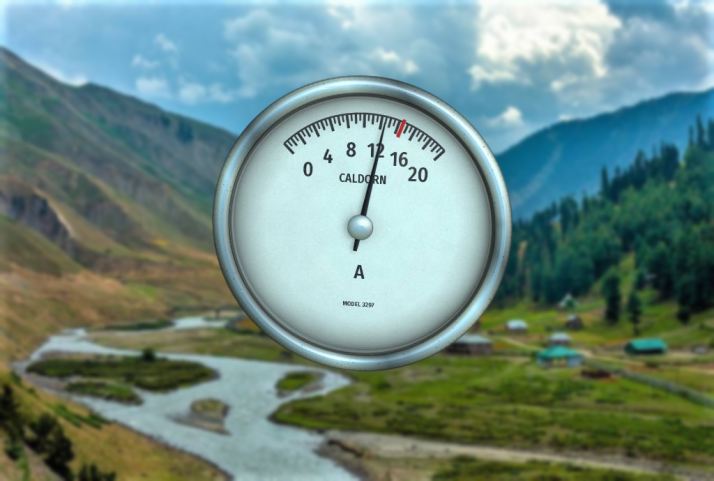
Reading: **12.5** A
